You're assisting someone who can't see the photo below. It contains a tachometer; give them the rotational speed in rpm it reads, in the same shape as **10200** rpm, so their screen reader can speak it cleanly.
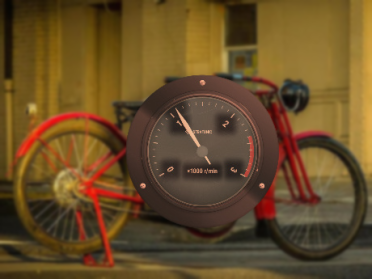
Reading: **1100** rpm
